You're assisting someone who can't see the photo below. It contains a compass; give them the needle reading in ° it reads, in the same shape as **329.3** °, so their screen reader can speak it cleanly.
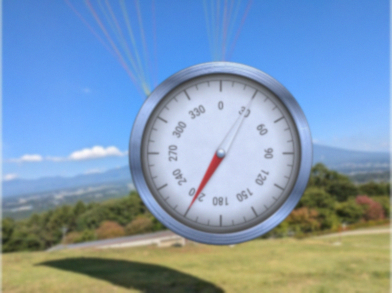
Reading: **210** °
